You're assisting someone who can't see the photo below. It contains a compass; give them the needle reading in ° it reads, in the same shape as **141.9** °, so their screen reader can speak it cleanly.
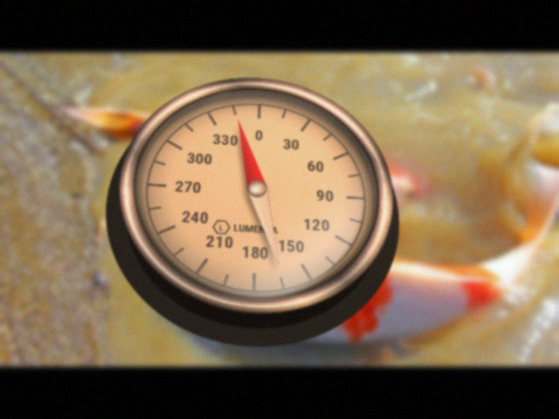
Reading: **345** °
